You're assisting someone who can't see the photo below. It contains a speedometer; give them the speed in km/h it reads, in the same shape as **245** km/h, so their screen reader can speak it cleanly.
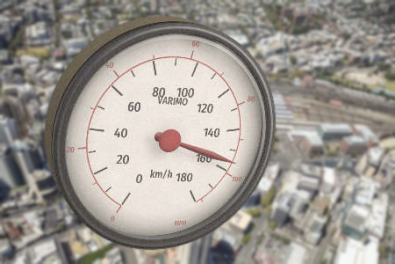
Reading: **155** km/h
